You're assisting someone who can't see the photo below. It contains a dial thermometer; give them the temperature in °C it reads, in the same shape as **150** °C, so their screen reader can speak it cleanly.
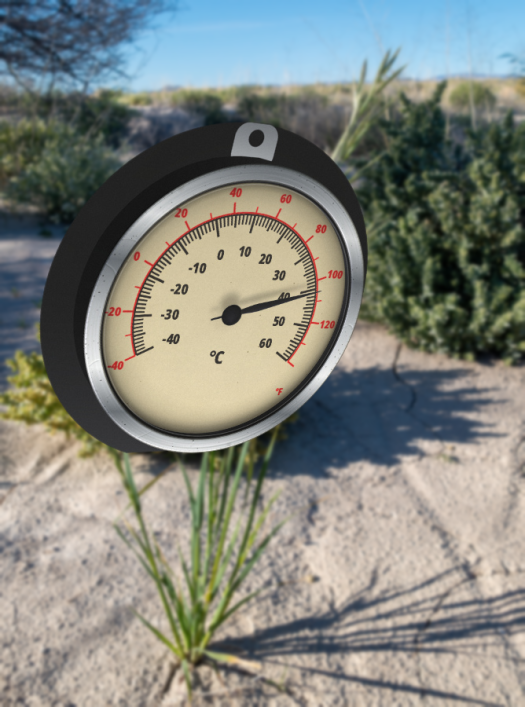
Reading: **40** °C
